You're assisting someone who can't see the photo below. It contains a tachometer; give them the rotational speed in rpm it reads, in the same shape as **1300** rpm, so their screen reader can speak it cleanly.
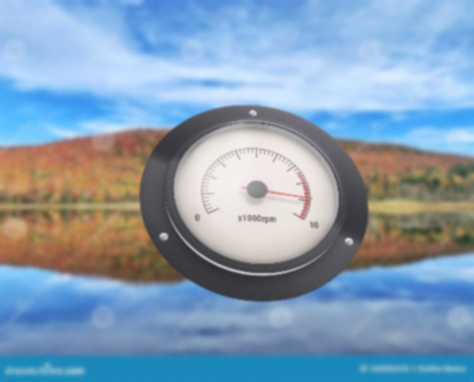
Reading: **9000** rpm
